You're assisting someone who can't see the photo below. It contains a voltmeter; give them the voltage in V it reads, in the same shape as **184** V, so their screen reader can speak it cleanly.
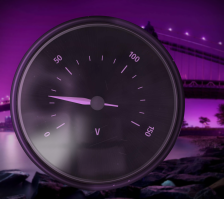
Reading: **25** V
